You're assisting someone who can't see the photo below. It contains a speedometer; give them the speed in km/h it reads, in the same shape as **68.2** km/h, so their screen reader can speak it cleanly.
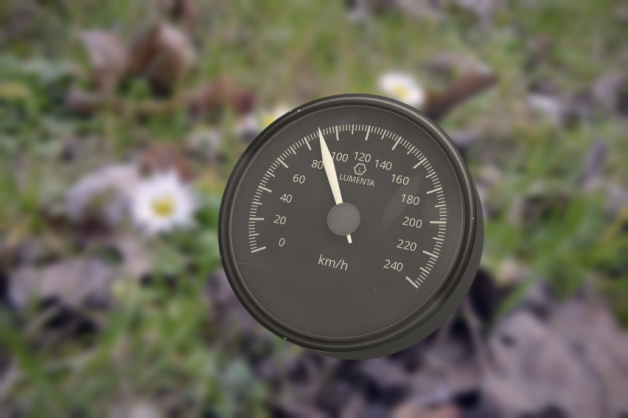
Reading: **90** km/h
